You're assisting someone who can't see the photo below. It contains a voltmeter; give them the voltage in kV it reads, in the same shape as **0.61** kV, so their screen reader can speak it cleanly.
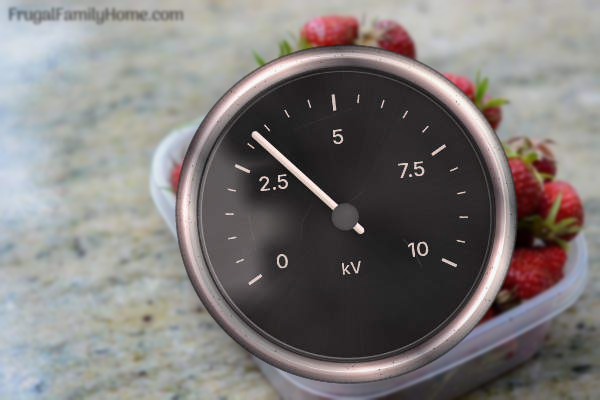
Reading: **3.25** kV
